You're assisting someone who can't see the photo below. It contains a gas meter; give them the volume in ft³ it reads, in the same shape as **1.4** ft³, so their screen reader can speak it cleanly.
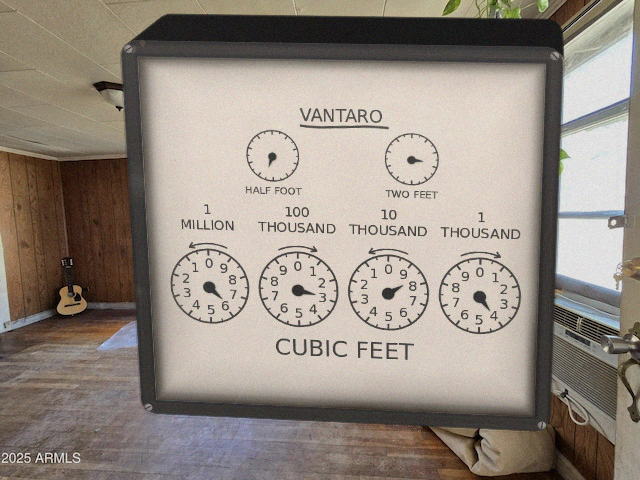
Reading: **628400** ft³
